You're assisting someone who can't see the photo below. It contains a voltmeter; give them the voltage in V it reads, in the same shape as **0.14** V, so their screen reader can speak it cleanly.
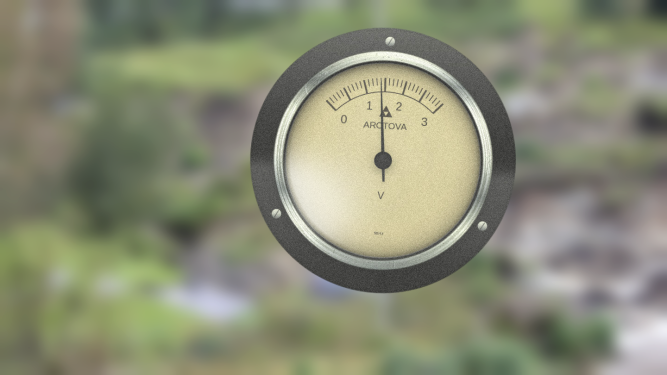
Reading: **1.4** V
